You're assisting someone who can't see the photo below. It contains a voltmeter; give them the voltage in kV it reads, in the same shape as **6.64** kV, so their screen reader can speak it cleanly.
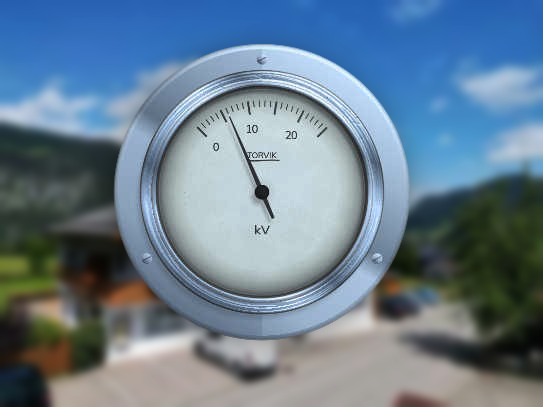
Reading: **6** kV
